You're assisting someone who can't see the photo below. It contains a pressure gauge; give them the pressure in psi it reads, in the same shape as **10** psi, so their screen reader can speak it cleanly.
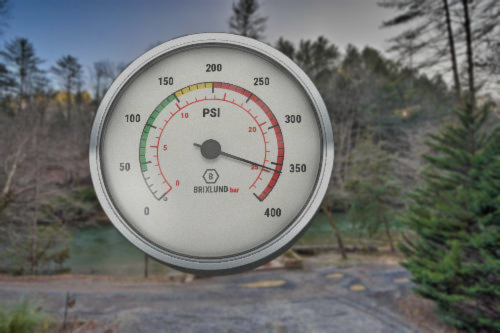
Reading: **360** psi
